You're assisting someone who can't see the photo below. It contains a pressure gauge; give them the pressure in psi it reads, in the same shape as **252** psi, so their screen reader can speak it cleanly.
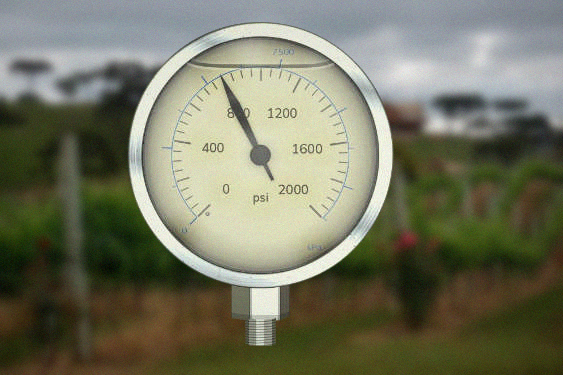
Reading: **800** psi
